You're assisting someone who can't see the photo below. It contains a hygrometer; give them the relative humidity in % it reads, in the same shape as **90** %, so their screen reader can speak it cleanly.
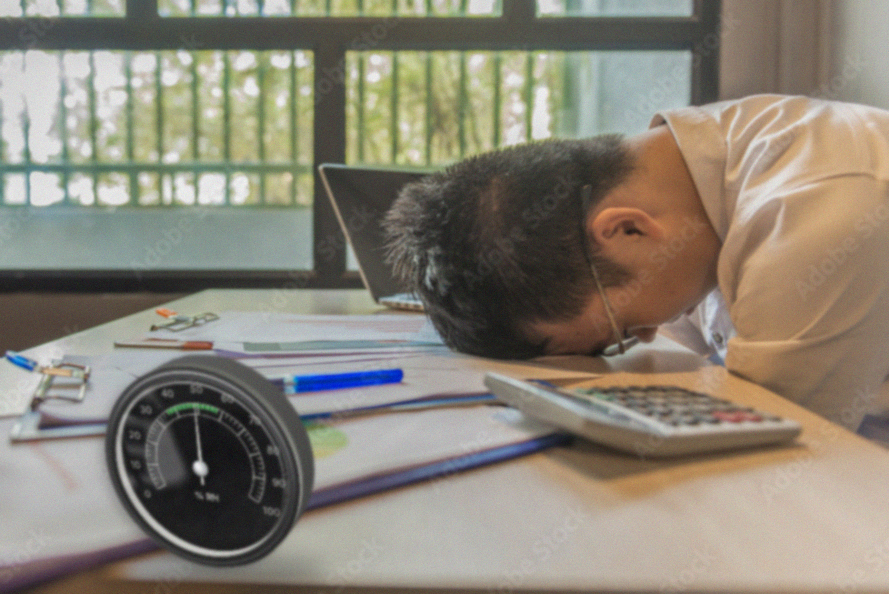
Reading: **50** %
